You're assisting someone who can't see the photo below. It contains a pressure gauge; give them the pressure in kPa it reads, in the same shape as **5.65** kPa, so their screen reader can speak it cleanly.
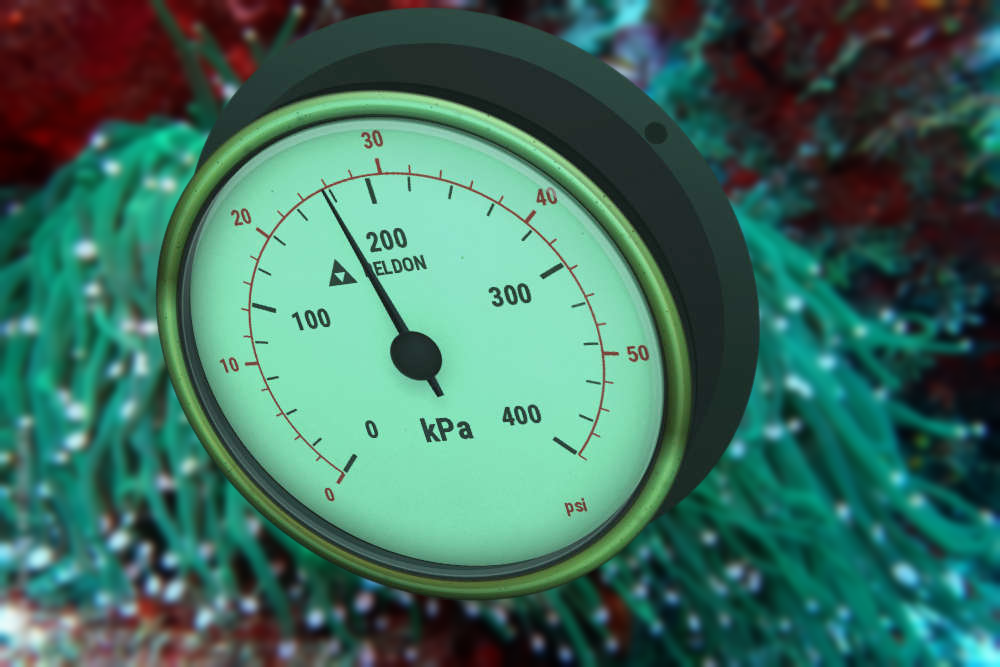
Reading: **180** kPa
